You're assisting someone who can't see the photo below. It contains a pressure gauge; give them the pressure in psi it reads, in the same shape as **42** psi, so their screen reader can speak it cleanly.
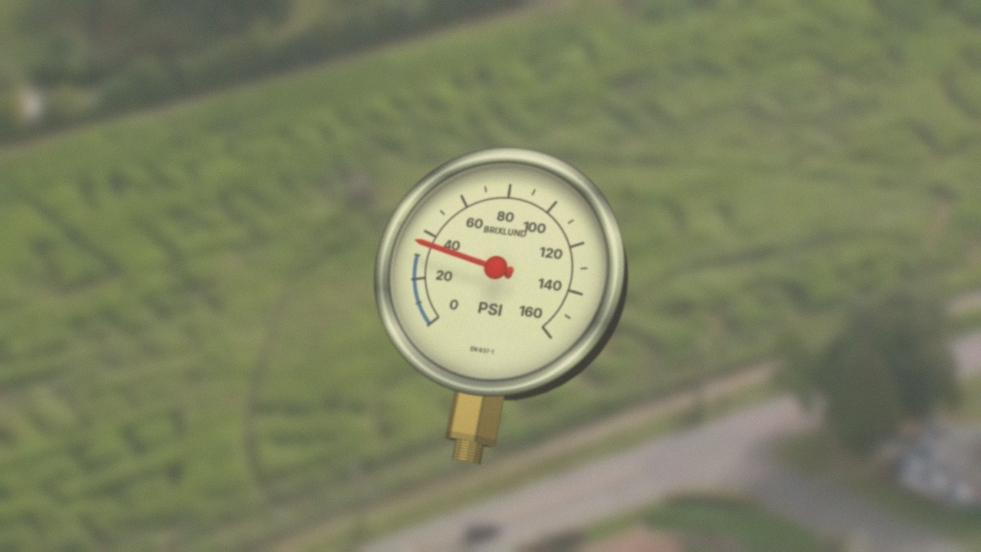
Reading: **35** psi
